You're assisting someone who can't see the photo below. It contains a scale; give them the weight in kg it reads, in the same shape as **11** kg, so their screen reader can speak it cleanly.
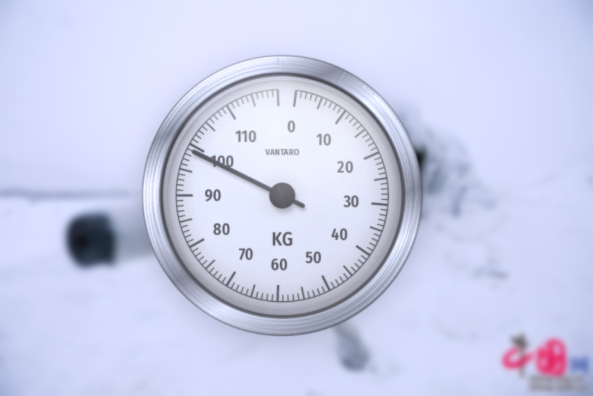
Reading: **99** kg
